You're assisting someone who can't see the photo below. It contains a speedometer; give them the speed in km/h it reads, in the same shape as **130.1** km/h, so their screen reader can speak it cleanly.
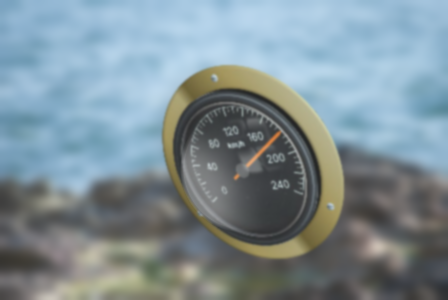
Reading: **180** km/h
